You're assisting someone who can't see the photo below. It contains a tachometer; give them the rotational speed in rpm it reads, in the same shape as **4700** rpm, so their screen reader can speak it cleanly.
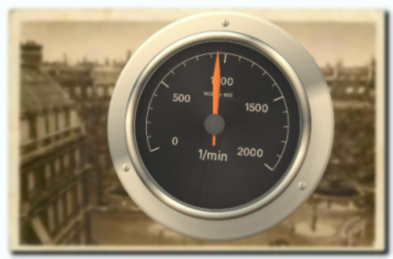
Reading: **950** rpm
